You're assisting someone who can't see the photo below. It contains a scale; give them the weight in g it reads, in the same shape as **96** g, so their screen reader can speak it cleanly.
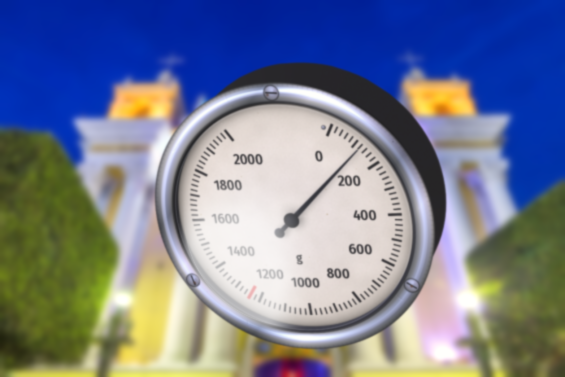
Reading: **120** g
